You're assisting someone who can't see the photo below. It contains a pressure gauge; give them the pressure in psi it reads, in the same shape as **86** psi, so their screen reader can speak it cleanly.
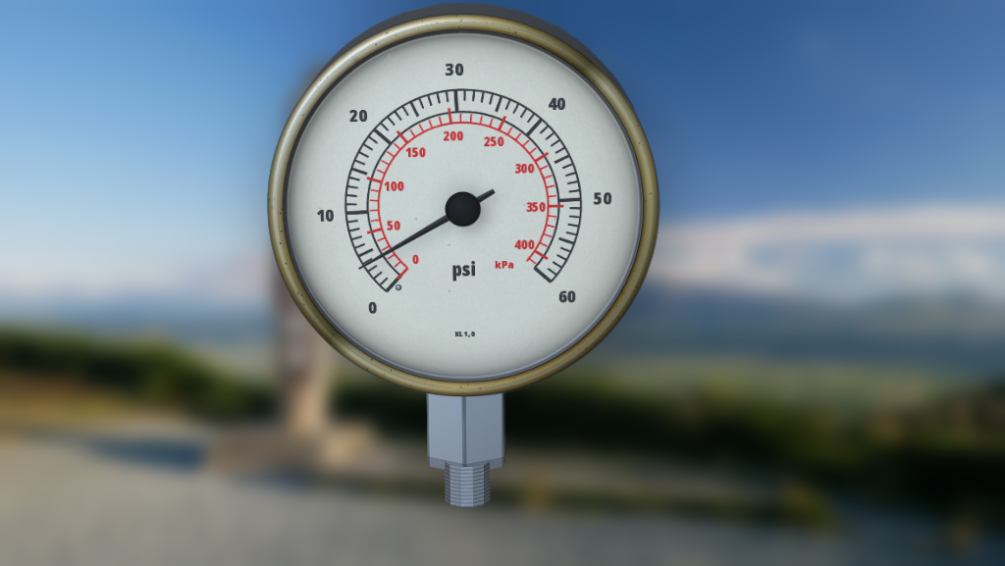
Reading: **4** psi
